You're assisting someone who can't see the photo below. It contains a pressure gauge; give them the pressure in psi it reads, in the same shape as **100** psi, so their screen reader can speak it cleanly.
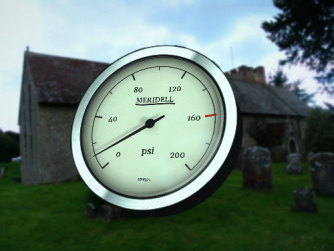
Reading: **10** psi
